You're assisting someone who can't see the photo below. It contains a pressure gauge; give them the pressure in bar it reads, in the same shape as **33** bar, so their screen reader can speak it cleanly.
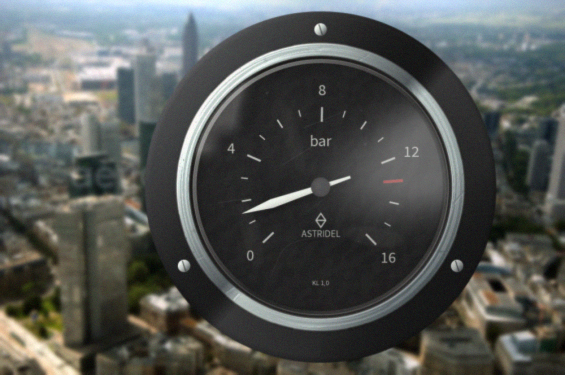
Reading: **1.5** bar
